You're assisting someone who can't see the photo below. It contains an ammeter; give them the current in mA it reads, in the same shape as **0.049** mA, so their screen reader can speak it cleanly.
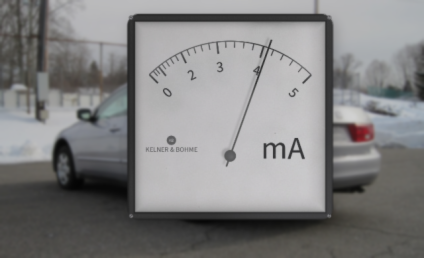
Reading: **4.1** mA
